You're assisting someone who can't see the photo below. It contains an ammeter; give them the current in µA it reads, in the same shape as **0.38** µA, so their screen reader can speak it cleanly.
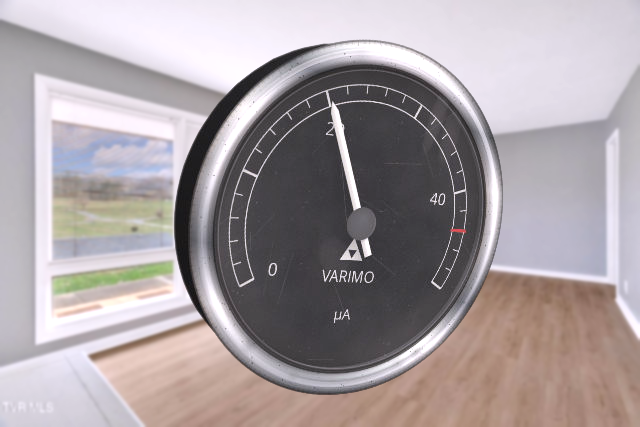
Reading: **20** µA
